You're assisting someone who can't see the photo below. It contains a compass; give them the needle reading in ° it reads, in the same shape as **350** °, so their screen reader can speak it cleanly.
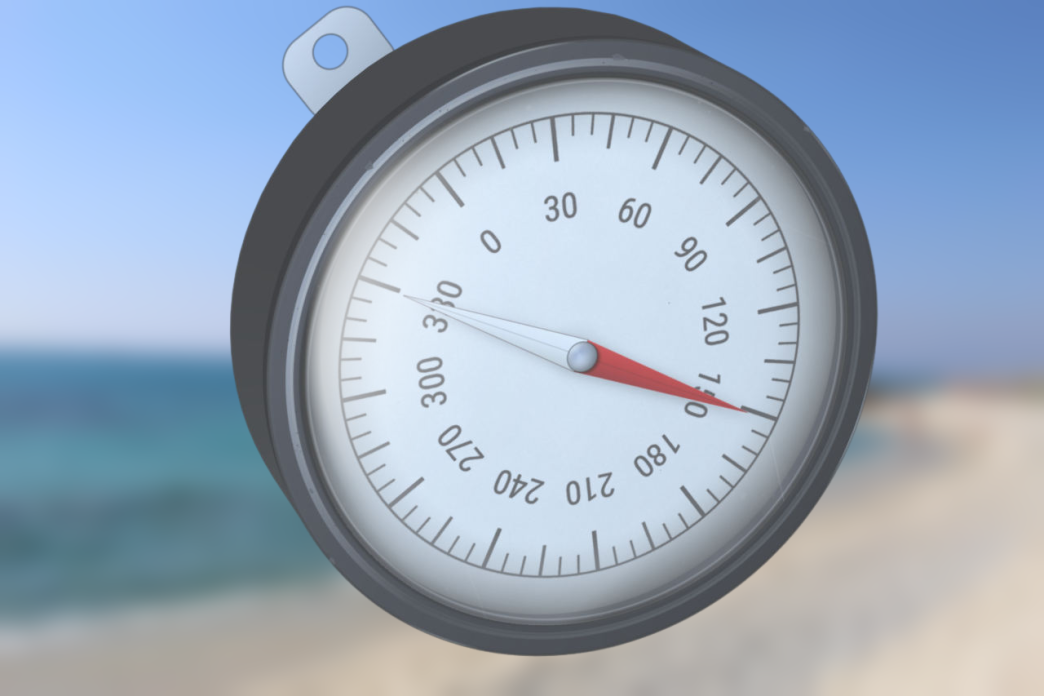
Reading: **150** °
